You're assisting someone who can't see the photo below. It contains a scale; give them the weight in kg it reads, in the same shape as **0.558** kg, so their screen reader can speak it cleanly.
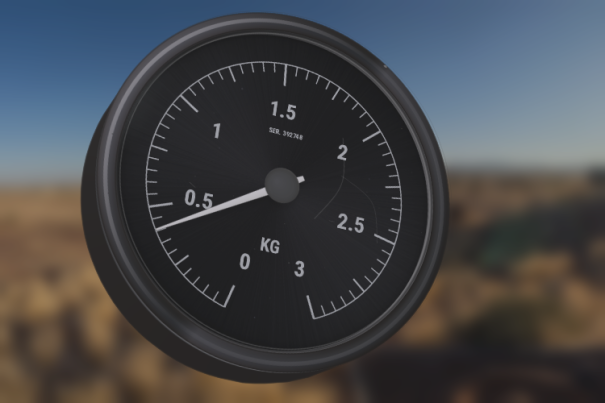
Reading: **0.4** kg
